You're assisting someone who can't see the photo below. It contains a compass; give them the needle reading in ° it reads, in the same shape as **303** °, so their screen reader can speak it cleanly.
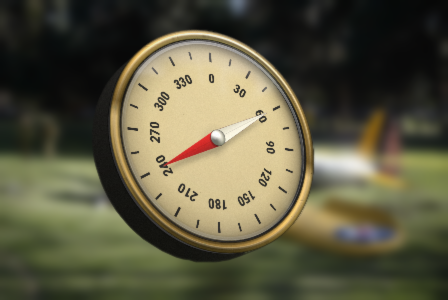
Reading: **240** °
